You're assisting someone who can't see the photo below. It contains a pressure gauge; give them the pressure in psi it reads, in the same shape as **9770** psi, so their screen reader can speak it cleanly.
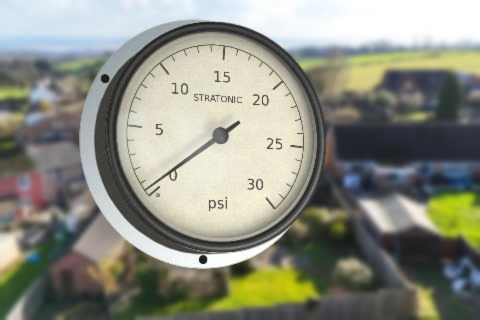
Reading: **0.5** psi
